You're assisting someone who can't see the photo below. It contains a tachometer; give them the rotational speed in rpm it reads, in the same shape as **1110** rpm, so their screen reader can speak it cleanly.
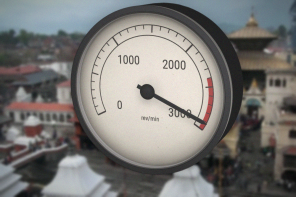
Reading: **2900** rpm
